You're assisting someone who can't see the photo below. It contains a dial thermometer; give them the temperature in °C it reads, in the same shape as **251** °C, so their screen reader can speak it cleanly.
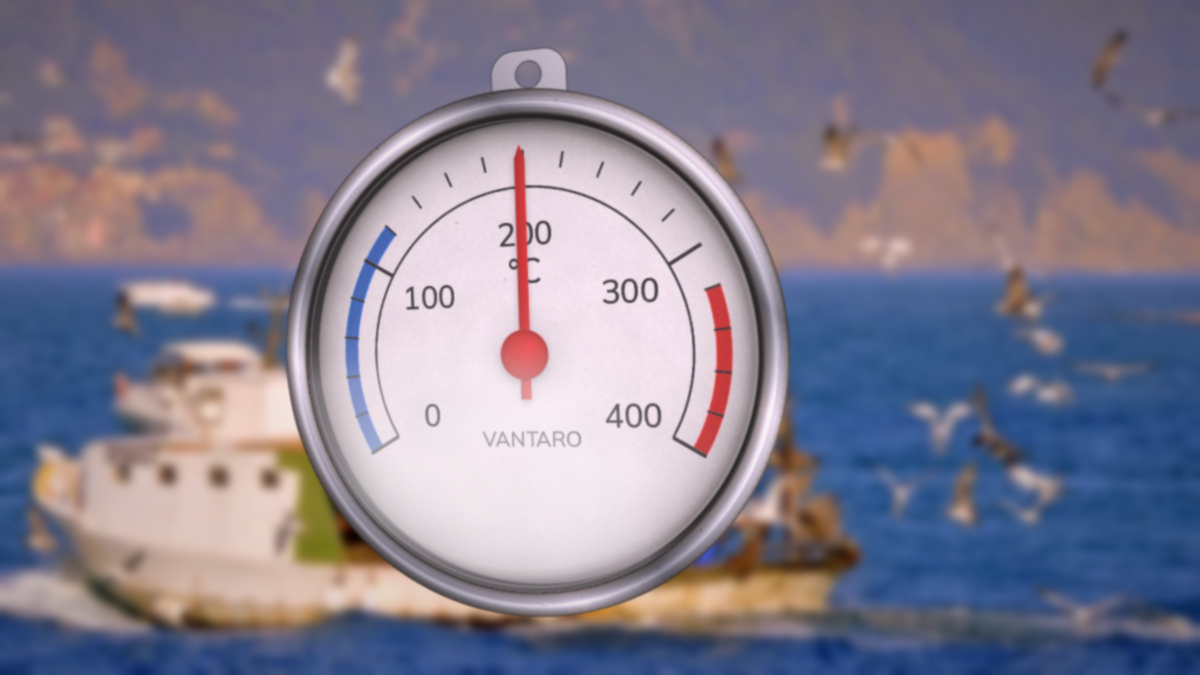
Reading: **200** °C
